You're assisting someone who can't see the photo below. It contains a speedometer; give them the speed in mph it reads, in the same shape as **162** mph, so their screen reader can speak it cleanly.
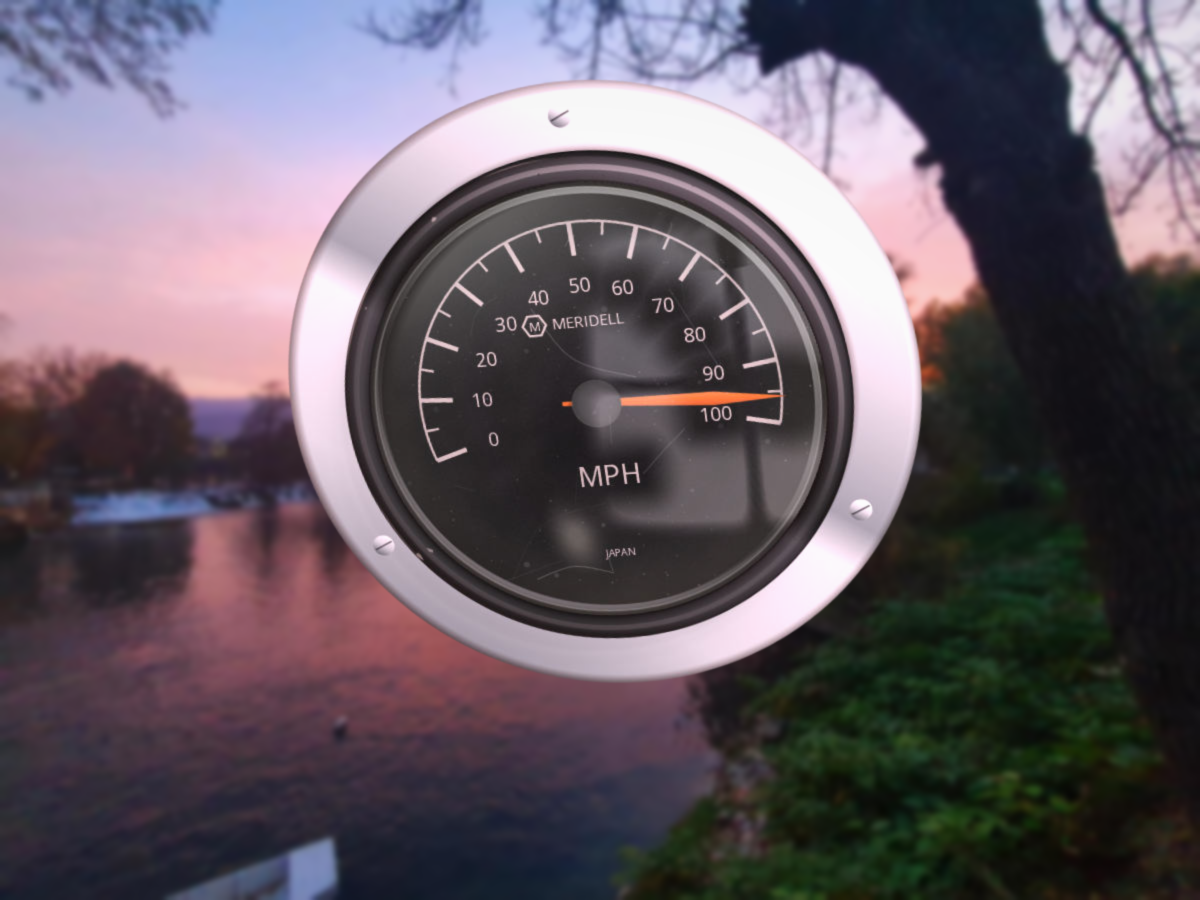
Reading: **95** mph
